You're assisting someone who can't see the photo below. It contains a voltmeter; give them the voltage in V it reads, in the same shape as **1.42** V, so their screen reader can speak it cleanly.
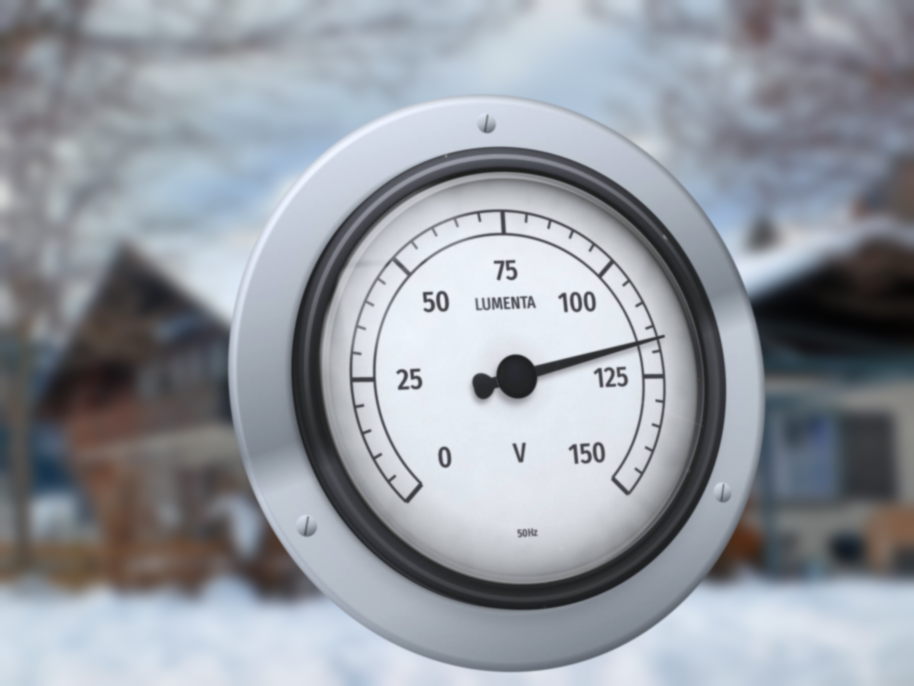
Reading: **117.5** V
